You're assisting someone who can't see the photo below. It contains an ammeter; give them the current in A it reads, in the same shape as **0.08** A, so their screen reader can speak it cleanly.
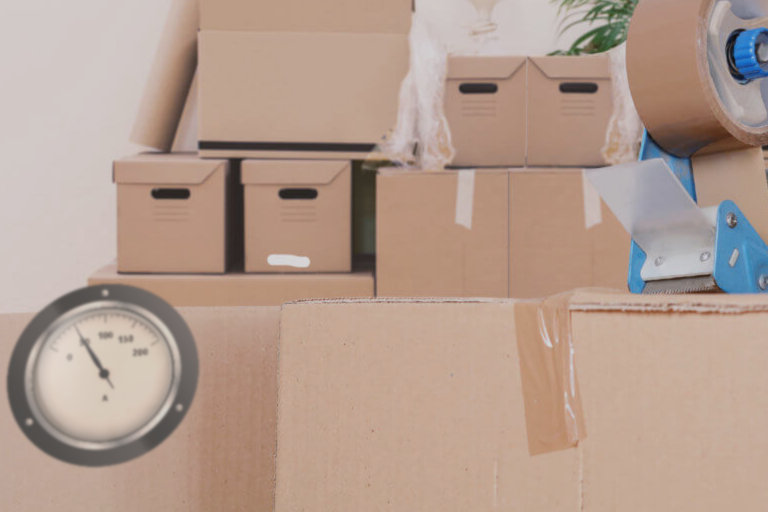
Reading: **50** A
